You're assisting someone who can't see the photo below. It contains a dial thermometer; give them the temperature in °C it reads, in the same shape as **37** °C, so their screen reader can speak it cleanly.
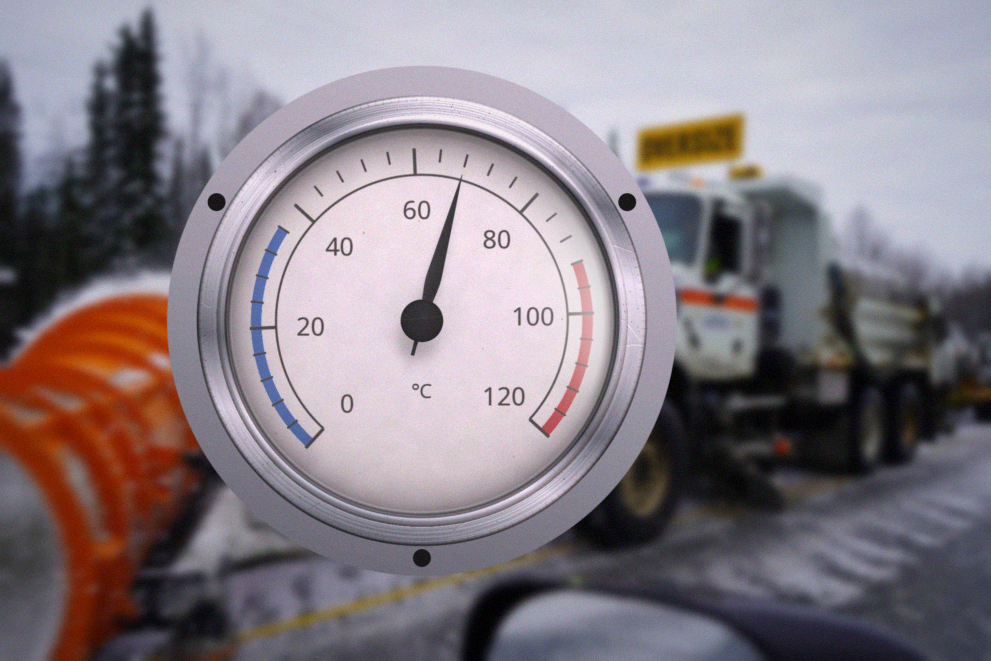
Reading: **68** °C
